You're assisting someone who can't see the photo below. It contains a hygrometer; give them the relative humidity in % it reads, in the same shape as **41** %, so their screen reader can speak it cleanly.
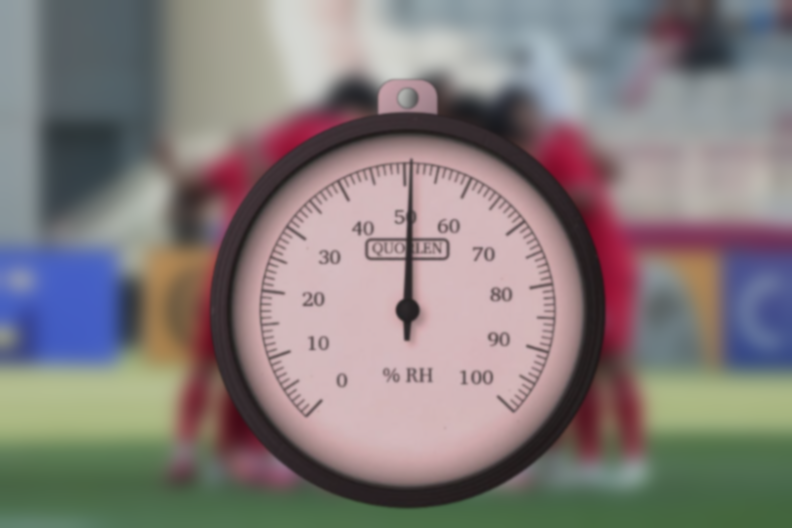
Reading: **51** %
